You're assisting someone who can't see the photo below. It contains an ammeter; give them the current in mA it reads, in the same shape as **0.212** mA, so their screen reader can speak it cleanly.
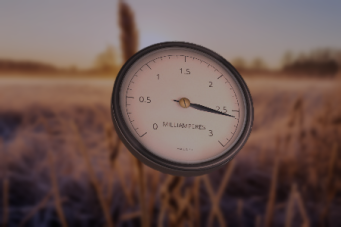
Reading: **2.6** mA
